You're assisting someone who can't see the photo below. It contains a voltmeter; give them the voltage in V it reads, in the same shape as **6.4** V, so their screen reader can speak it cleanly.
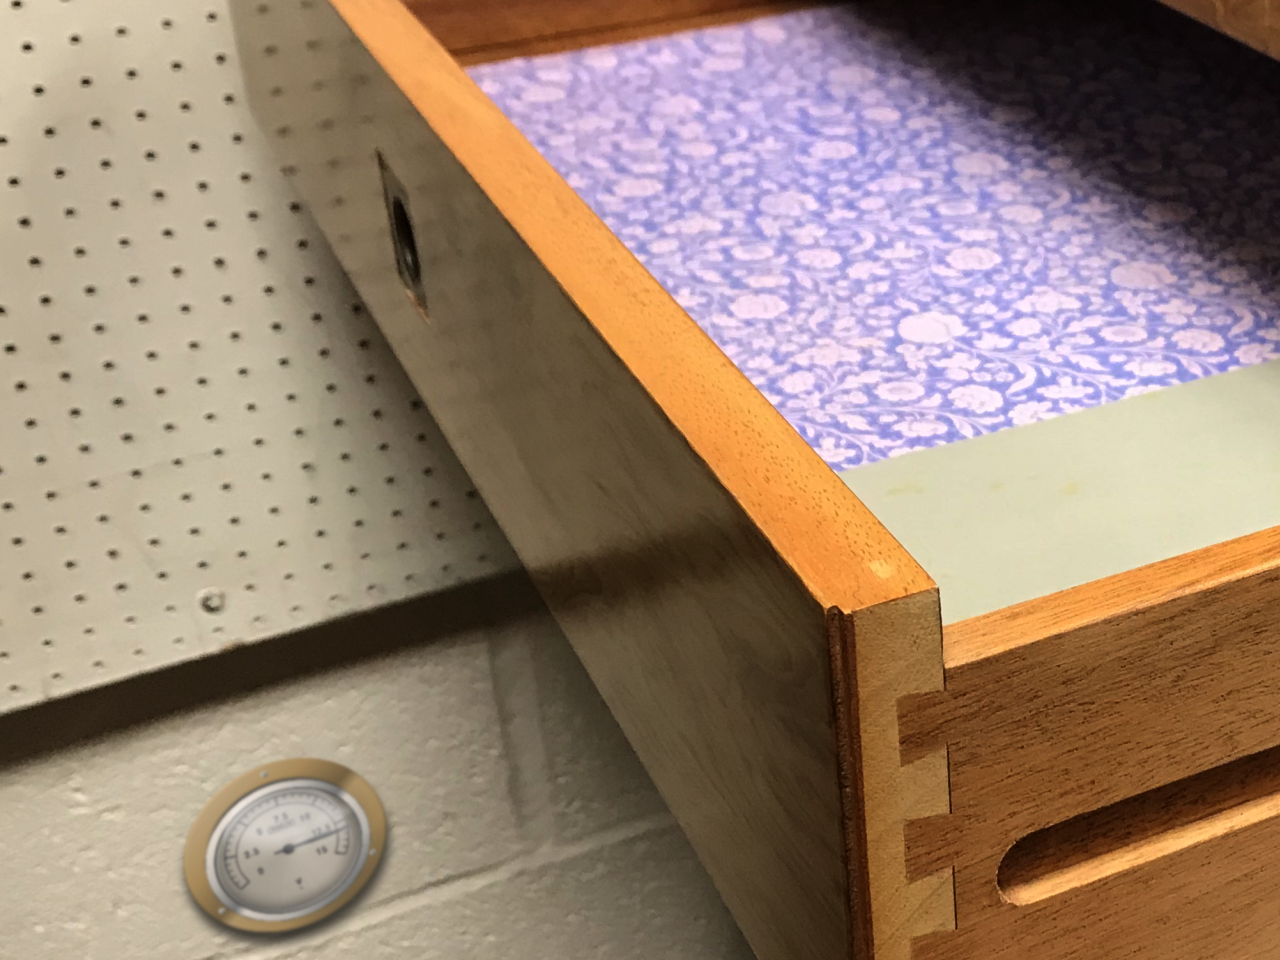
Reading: **13** V
